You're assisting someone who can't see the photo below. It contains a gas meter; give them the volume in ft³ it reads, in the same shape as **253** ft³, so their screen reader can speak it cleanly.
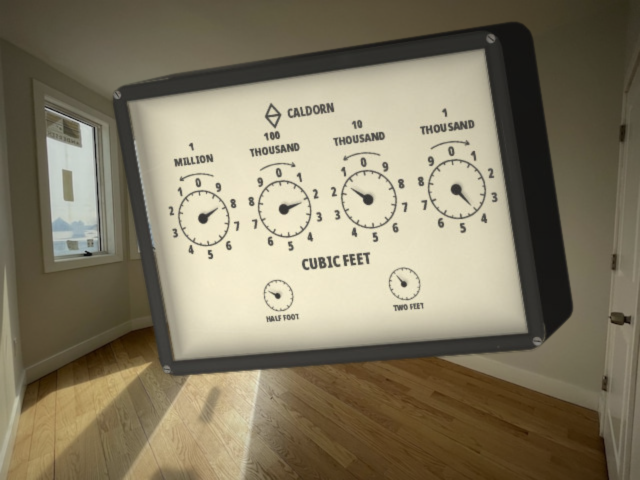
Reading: **821400** ft³
